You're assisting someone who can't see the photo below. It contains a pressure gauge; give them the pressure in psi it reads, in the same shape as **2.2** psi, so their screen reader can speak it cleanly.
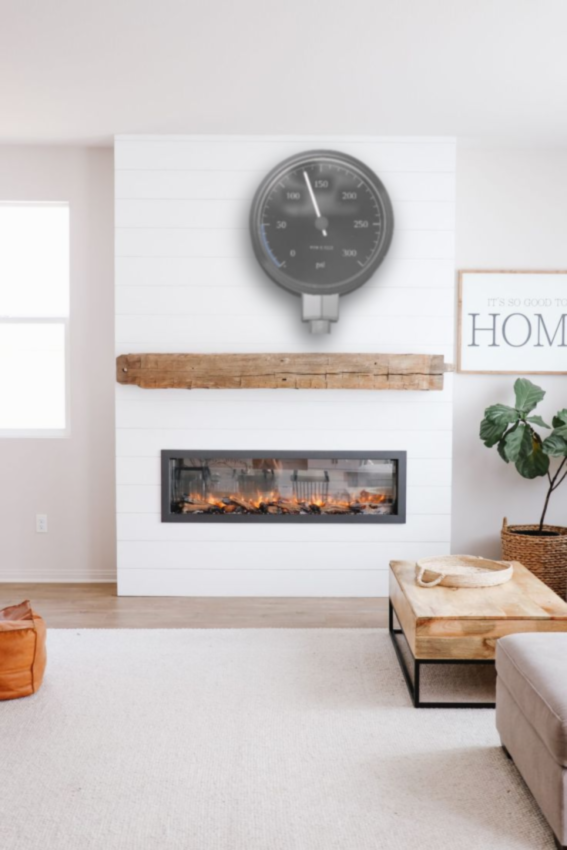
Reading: **130** psi
